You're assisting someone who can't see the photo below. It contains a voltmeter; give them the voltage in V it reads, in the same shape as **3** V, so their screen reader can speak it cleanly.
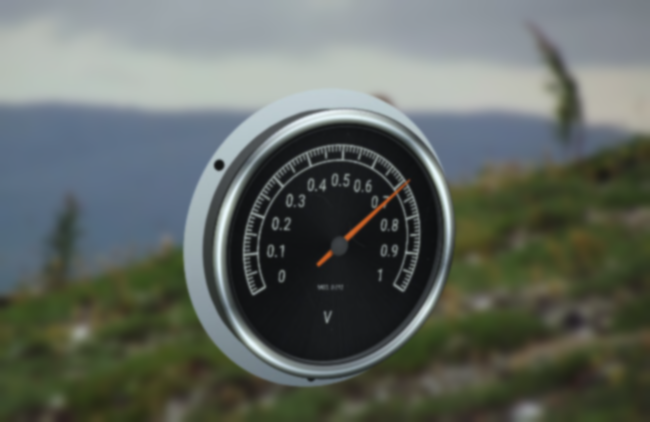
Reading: **0.7** V
